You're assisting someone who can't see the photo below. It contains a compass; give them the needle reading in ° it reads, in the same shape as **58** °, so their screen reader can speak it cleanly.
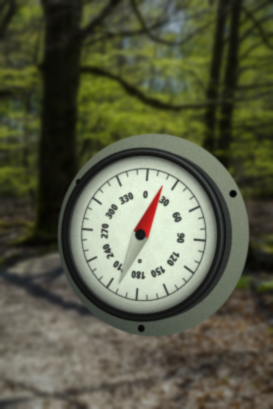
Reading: **20** °
